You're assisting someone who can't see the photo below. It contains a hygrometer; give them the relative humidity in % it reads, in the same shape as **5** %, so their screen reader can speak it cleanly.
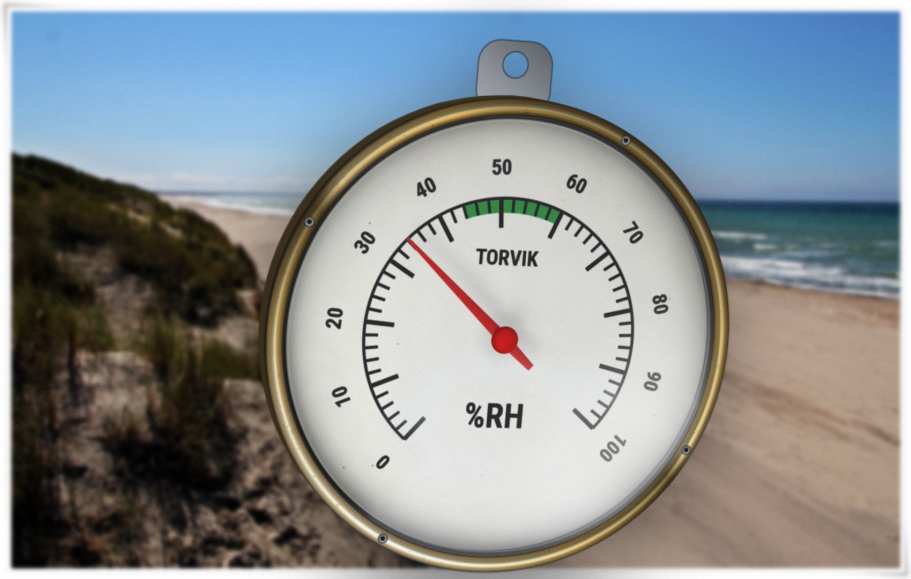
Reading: **34** %
